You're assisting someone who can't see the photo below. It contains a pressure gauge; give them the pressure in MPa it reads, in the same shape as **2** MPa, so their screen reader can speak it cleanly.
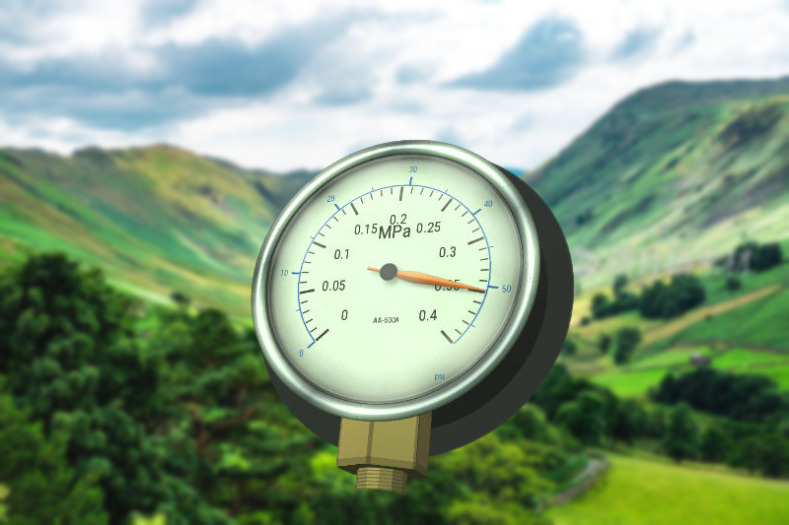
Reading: **0.35** MPa
